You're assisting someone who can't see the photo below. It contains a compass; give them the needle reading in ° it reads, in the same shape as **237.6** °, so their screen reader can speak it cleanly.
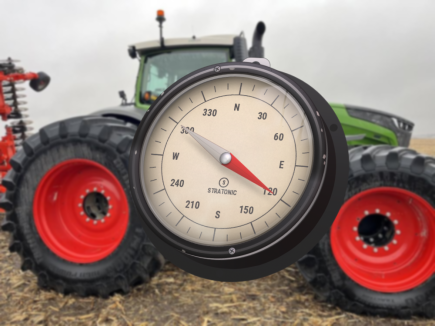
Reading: **120** °
